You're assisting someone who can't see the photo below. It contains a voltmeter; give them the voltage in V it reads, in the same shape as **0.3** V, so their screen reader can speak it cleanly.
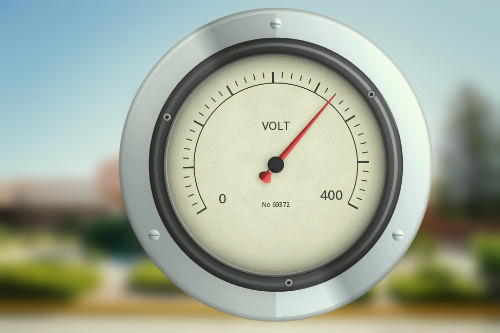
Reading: **270** V
